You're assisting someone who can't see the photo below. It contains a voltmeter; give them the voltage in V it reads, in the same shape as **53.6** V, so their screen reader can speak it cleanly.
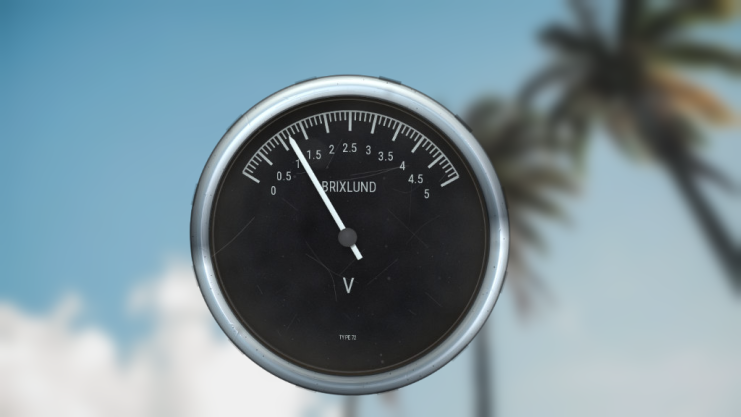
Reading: **1.2** V
